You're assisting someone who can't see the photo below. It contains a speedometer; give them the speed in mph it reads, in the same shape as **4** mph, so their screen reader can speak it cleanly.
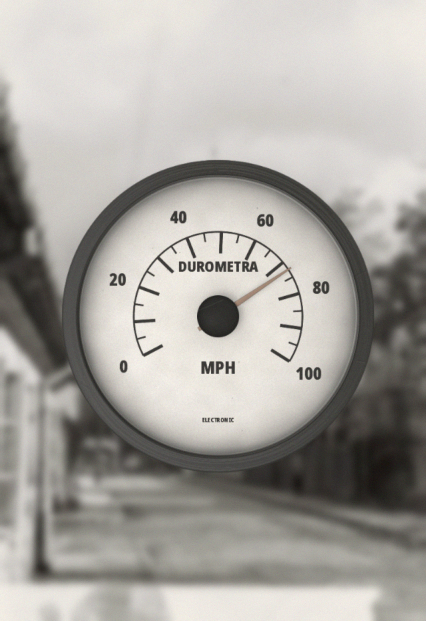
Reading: **72.5** mph
